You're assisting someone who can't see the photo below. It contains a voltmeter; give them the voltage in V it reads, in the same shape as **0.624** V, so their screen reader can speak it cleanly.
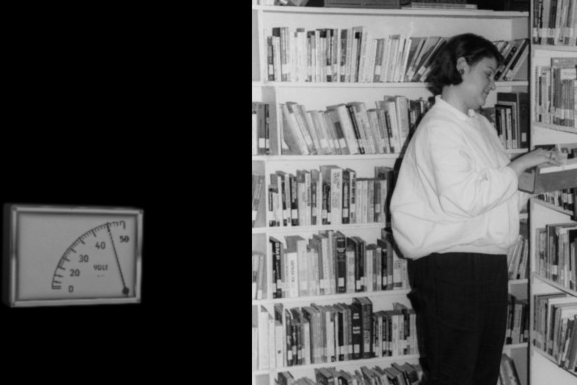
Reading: **45** V
